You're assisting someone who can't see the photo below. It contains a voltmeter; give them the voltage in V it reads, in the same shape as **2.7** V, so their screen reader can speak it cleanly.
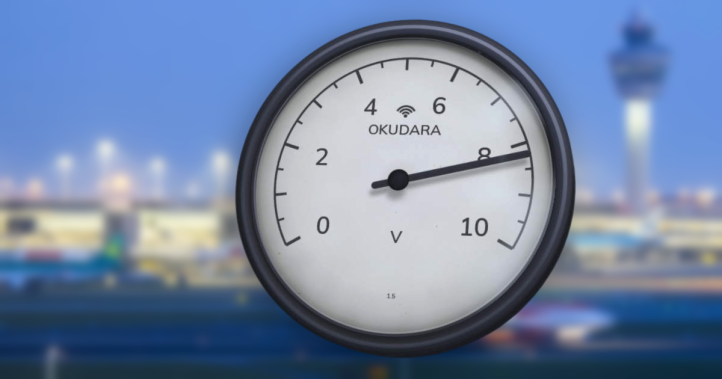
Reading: **8.25** V
